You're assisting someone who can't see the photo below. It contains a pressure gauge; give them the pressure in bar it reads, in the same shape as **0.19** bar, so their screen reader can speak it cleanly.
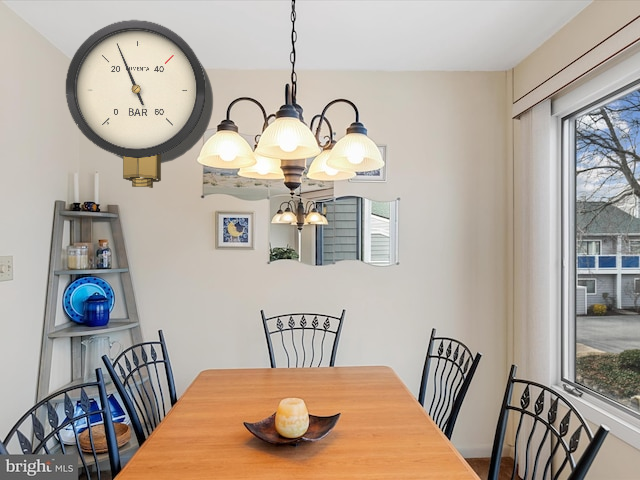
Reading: **25** bar
